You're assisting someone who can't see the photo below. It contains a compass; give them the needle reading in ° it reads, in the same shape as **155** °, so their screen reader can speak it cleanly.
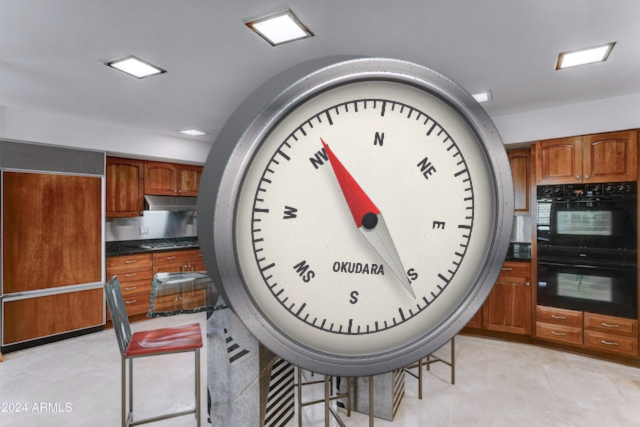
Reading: **320** °
